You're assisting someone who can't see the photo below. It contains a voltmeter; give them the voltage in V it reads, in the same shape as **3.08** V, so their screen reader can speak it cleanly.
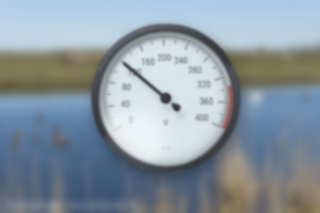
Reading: **120** V
